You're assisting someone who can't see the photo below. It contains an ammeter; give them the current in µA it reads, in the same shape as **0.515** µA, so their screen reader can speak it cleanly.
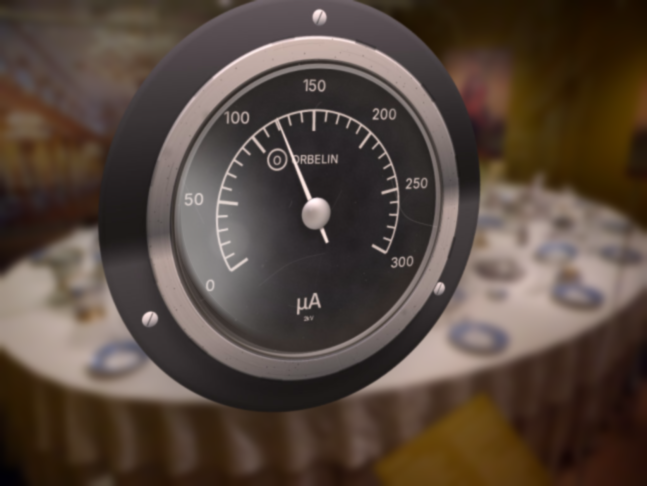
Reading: **120** µA
